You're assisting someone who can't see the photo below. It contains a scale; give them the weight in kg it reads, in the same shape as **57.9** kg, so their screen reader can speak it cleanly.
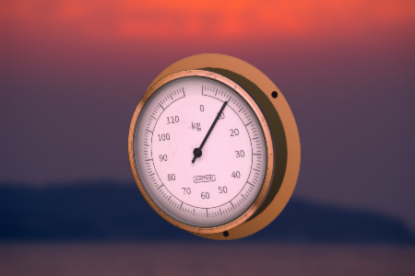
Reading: **10** kg
